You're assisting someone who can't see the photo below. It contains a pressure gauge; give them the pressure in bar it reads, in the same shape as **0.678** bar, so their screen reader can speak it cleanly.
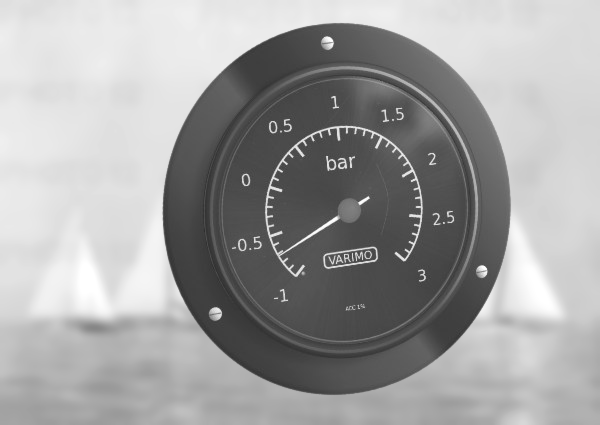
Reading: **-0.7** bar
